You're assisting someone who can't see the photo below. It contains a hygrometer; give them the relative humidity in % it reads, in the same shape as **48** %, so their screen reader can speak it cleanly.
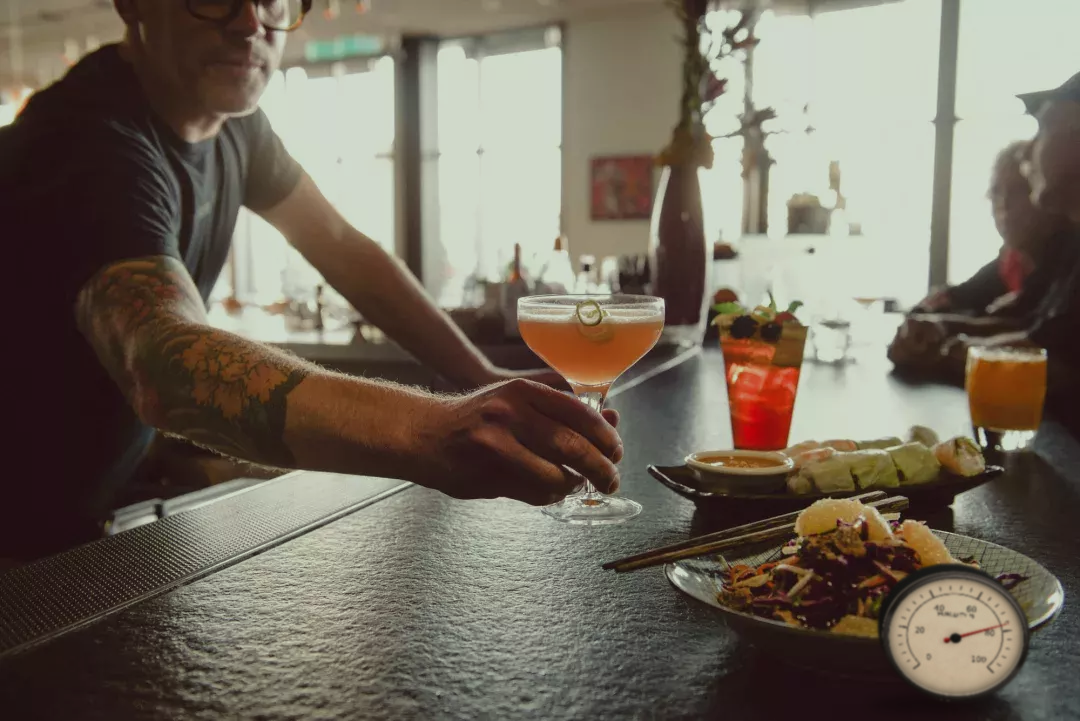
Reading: **76** %
